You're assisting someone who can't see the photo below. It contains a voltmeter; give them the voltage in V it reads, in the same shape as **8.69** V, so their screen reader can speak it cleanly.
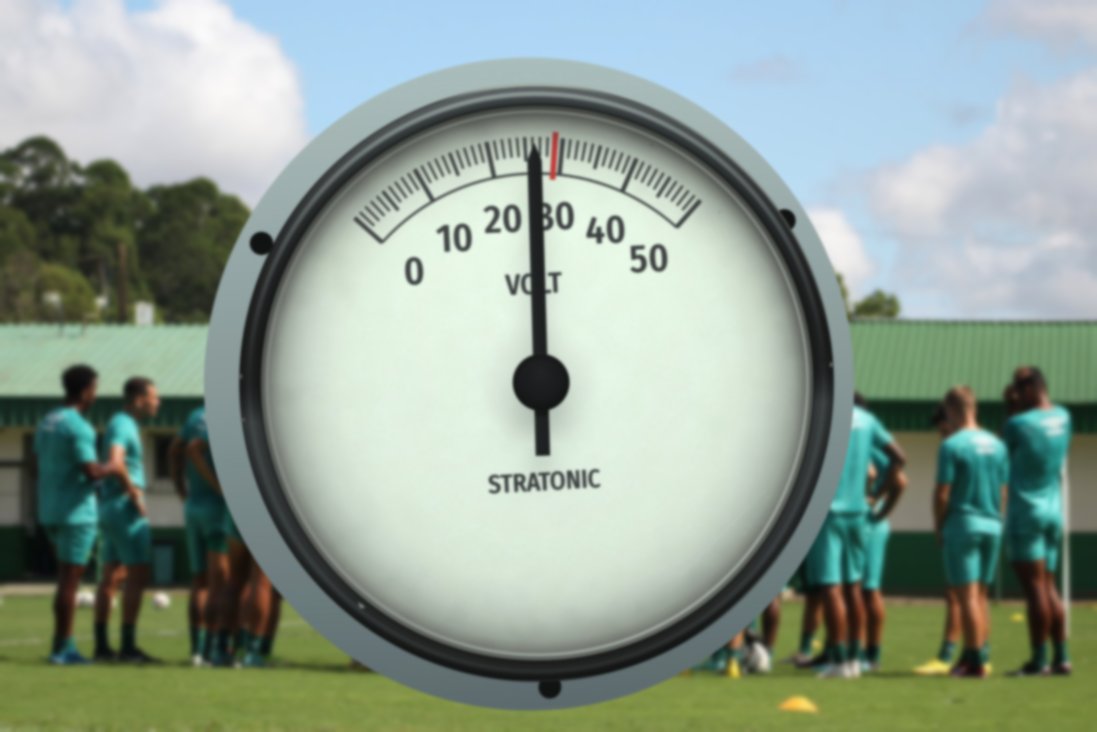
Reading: **26** V
